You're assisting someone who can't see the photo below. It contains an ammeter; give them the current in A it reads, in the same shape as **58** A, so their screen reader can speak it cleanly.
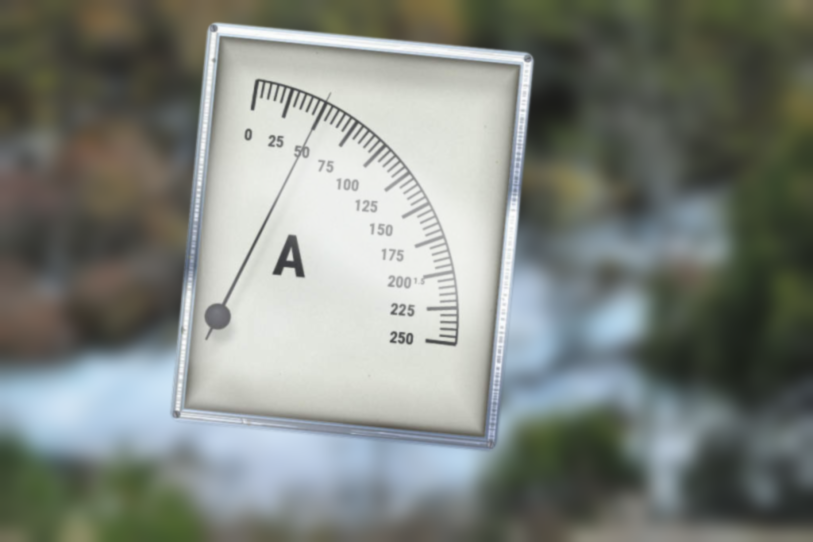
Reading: **50** A
